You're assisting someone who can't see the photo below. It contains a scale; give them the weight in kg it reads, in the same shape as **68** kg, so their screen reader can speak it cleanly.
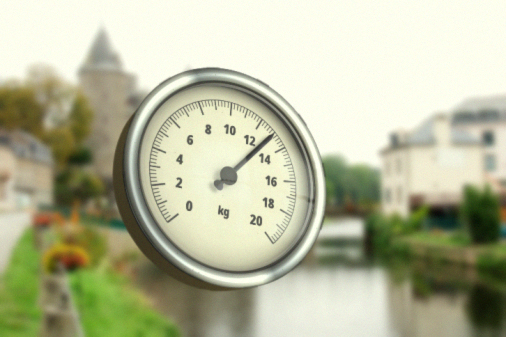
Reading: **13** kg
